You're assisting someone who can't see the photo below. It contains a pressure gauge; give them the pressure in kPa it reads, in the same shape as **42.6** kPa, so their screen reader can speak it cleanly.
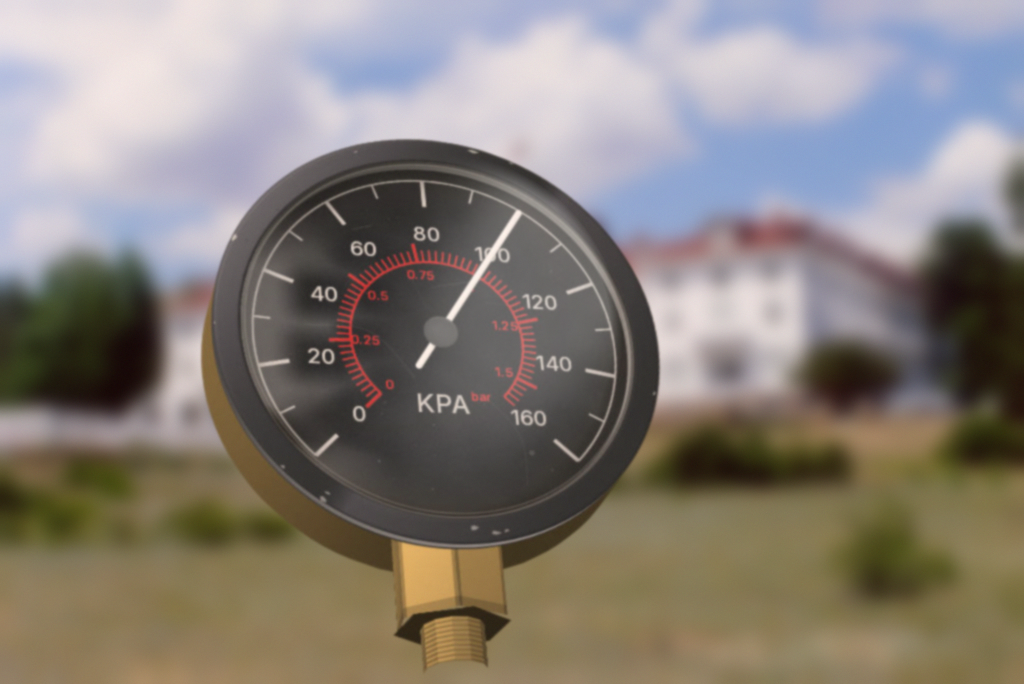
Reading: **100** kPa
